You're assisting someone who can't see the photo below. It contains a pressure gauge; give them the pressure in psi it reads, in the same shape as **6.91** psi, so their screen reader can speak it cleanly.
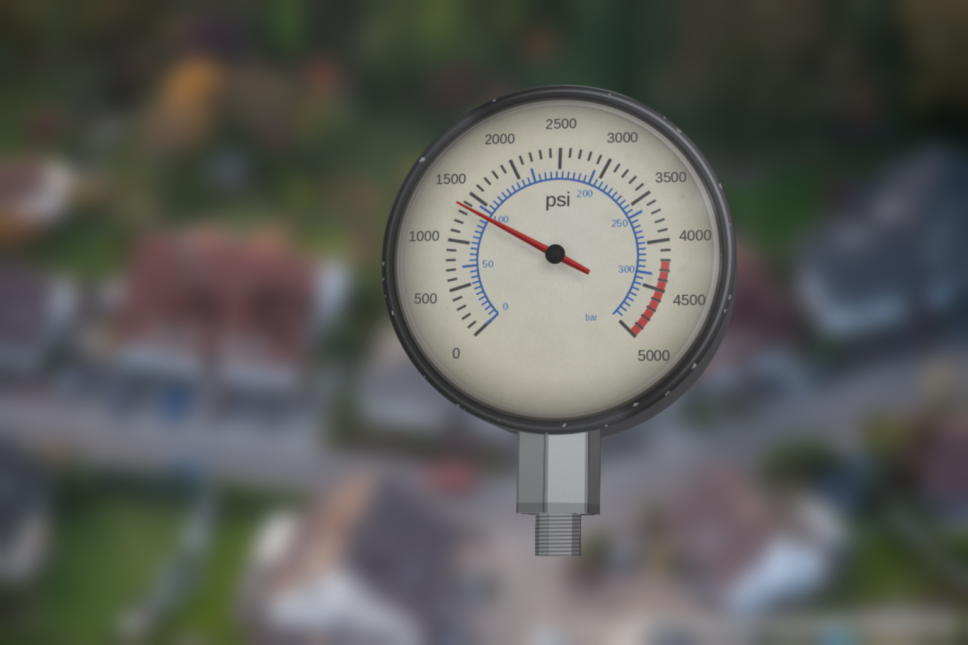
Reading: **1350** psi
